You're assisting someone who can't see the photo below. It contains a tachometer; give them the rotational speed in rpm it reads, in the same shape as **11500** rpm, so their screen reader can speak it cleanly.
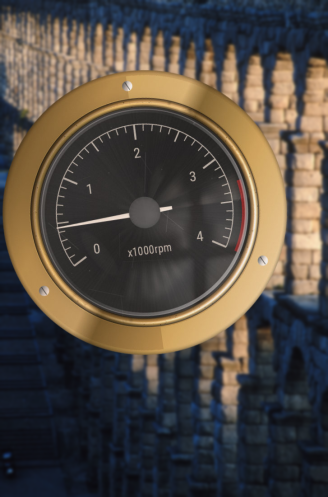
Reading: **450** rpm
